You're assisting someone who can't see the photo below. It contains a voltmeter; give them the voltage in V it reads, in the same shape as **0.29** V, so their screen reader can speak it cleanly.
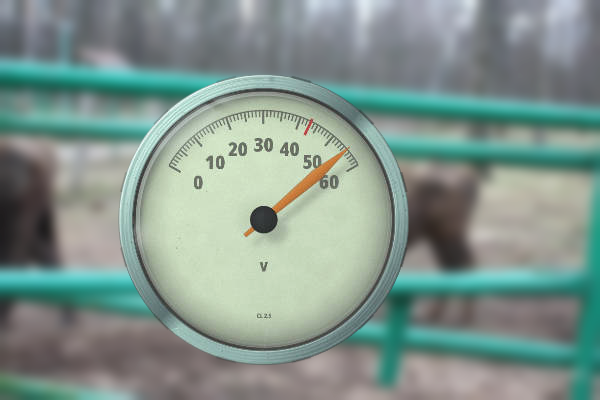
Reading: **55** V
